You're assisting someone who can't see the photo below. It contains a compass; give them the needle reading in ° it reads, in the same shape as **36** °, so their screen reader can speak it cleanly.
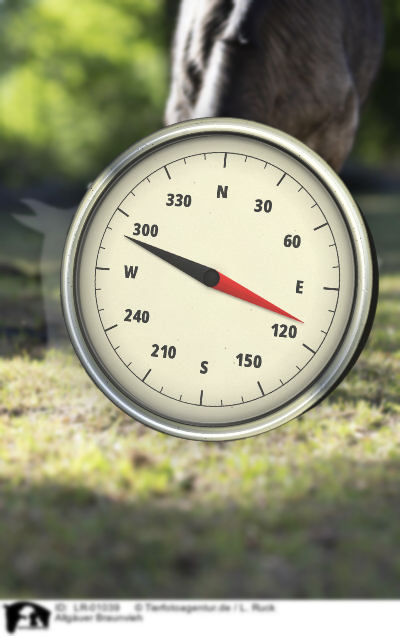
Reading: **110** °
